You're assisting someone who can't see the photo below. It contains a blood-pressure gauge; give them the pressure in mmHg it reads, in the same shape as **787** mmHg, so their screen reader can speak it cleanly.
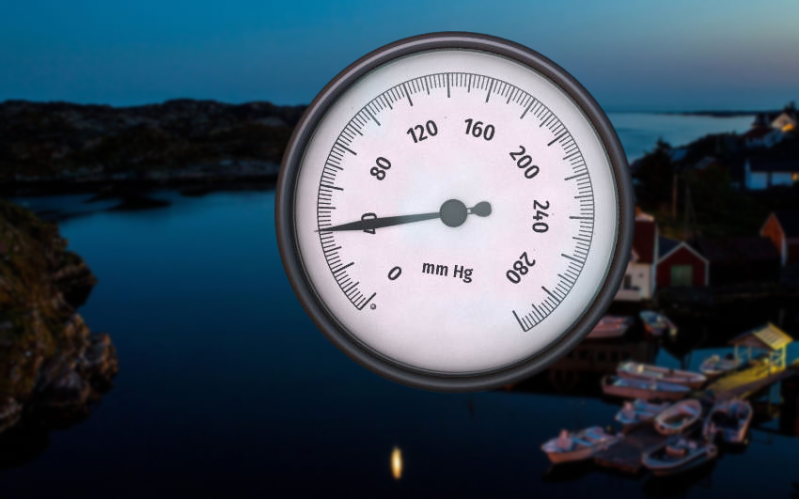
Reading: **40** mmHg
